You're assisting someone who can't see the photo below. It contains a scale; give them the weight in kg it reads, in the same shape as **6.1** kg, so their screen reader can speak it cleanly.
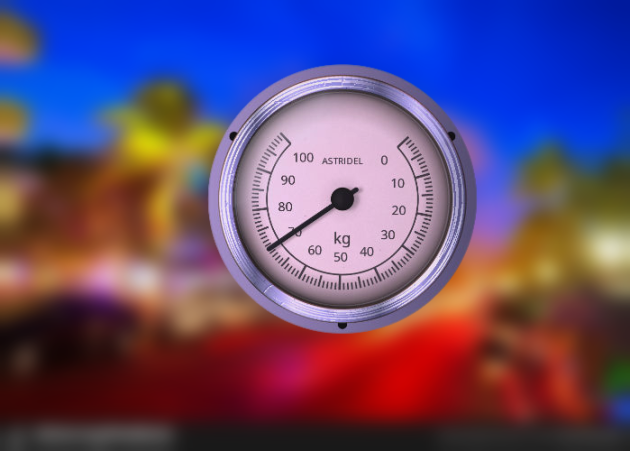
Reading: **70** kg
